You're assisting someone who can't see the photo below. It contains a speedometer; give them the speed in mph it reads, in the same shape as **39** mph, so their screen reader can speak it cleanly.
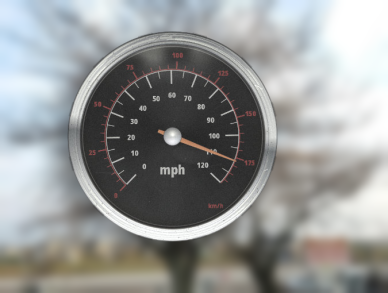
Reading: **110** mph
